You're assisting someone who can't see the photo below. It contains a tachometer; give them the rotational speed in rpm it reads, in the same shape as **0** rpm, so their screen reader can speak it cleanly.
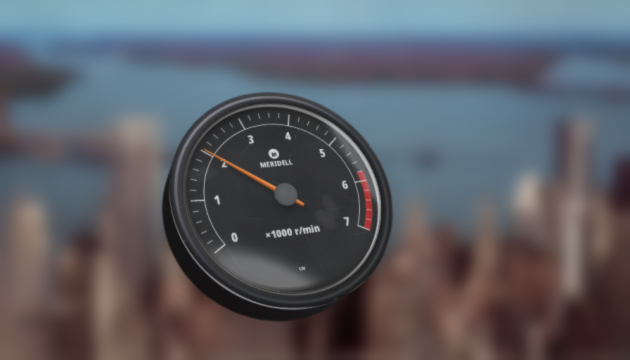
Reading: **2000** rpm
